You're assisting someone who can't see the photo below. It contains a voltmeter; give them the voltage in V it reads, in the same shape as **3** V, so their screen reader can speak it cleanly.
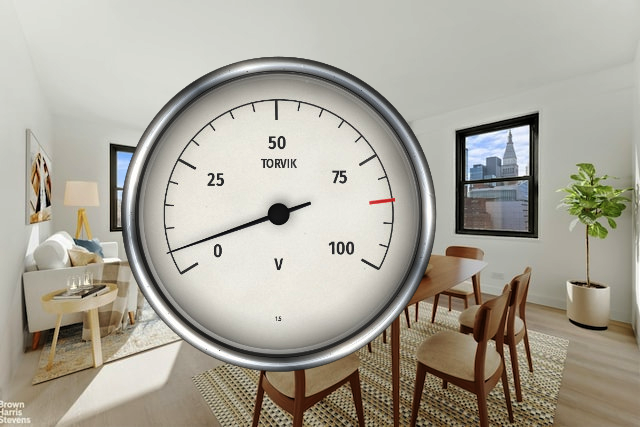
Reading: **5** V
